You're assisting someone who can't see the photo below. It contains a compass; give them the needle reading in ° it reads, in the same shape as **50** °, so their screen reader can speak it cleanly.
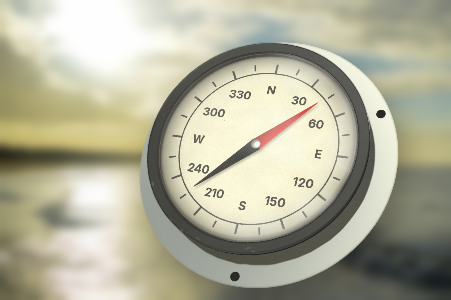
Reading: **45** °
